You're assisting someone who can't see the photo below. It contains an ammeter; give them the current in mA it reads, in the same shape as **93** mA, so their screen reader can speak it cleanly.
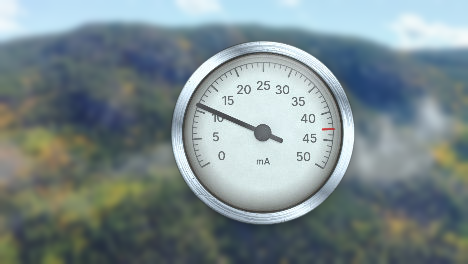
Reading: **11** mA
